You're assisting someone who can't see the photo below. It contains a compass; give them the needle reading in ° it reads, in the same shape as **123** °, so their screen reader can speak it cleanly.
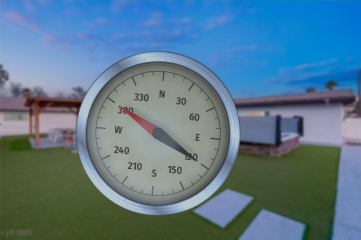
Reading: **300** °
